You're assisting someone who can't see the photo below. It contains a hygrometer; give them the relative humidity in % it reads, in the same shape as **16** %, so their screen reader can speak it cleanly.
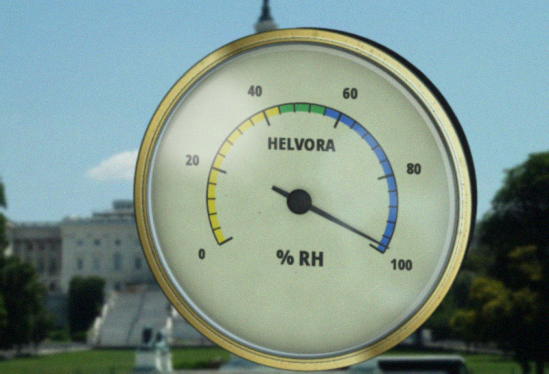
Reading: **98** %
